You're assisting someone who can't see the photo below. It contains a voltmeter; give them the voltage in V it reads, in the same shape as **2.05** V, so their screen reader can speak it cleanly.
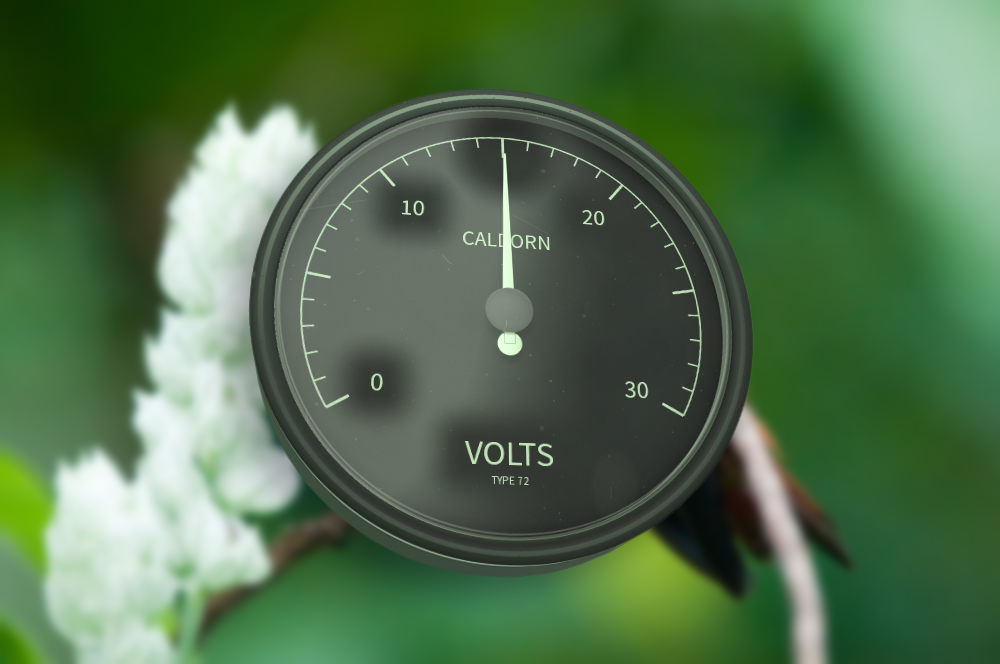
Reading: **15** V
